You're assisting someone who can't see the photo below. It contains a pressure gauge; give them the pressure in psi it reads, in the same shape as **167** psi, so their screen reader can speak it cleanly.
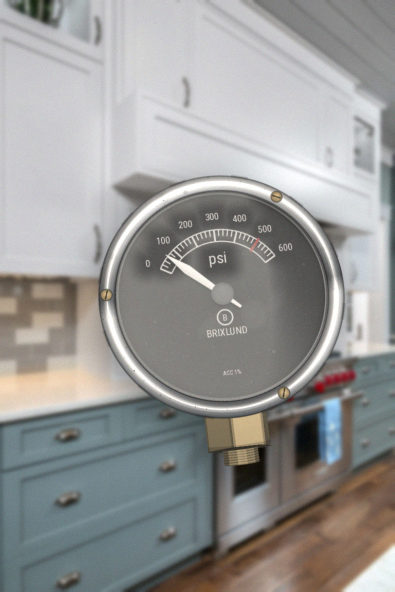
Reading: **60** psi
